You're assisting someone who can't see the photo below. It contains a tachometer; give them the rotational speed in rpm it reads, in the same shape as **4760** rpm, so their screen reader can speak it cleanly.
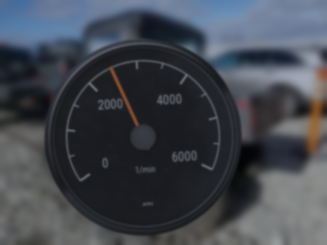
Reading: **2500** rpm
